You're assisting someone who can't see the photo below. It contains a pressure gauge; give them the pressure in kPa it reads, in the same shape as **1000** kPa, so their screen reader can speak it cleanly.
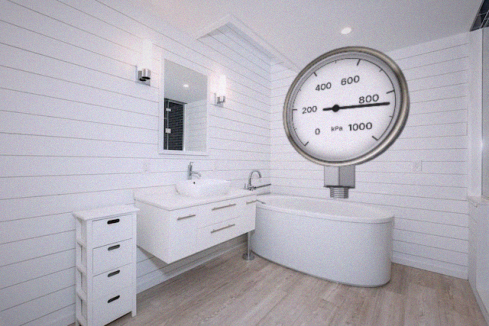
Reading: **850** kPa
